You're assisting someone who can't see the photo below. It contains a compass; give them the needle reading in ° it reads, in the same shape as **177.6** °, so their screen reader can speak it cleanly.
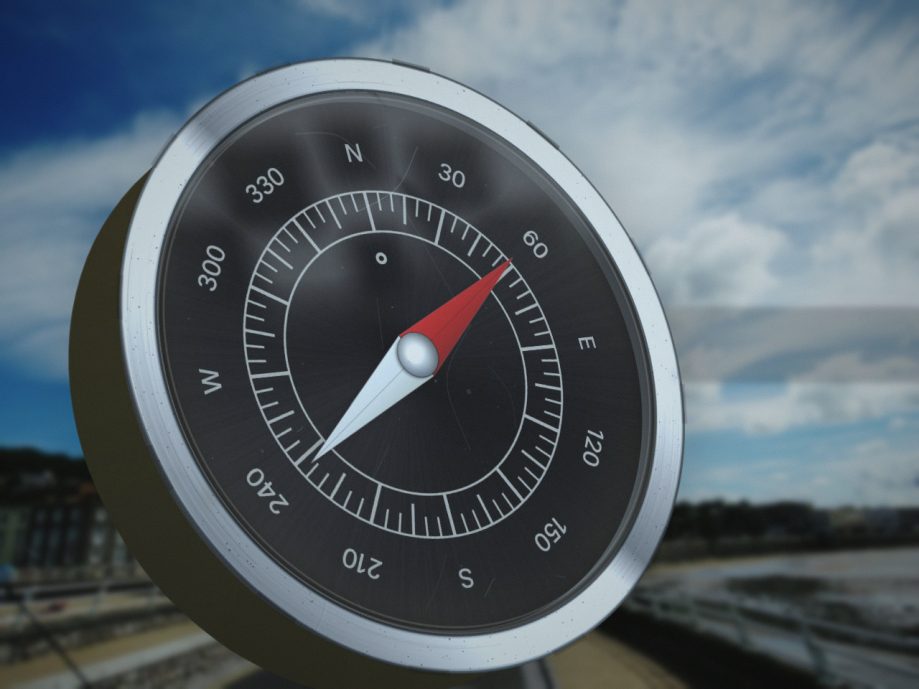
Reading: **57.5** °
